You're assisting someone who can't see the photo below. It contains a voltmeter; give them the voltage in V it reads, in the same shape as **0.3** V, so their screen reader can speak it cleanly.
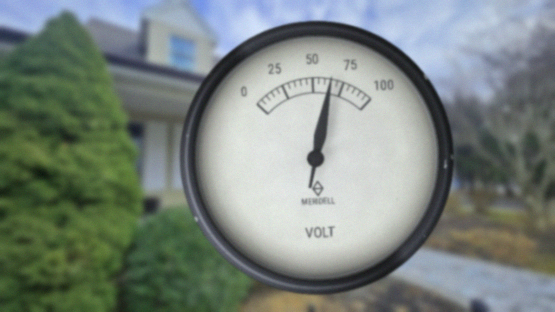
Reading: **65** V
